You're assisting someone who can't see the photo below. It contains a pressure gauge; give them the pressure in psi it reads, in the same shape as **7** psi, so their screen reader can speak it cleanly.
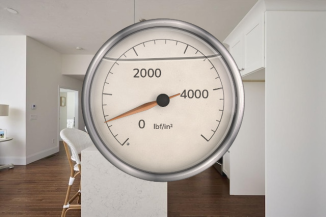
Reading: **500** psi
